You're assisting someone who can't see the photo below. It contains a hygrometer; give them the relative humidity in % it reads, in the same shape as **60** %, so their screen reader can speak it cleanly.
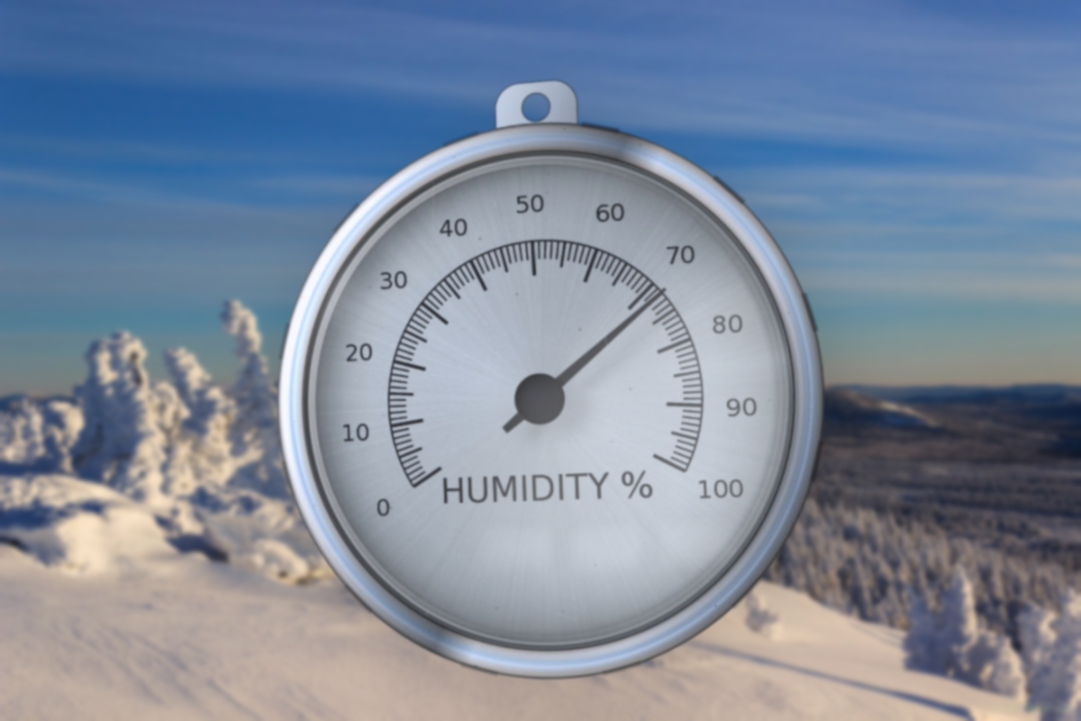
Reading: **72** %
